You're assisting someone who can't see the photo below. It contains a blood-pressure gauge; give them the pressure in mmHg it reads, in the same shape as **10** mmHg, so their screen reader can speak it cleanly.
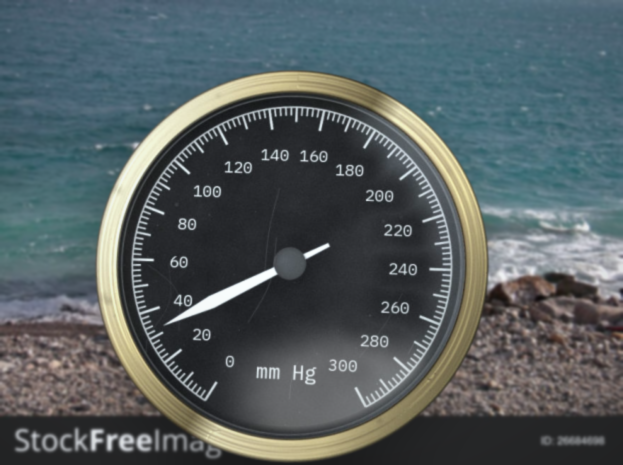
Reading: **32** mmHg
